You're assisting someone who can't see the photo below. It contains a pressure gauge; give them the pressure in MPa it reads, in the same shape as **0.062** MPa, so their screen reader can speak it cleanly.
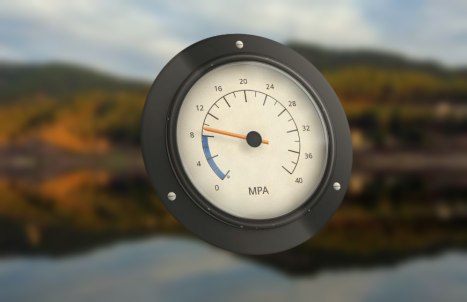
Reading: **9** MPa
